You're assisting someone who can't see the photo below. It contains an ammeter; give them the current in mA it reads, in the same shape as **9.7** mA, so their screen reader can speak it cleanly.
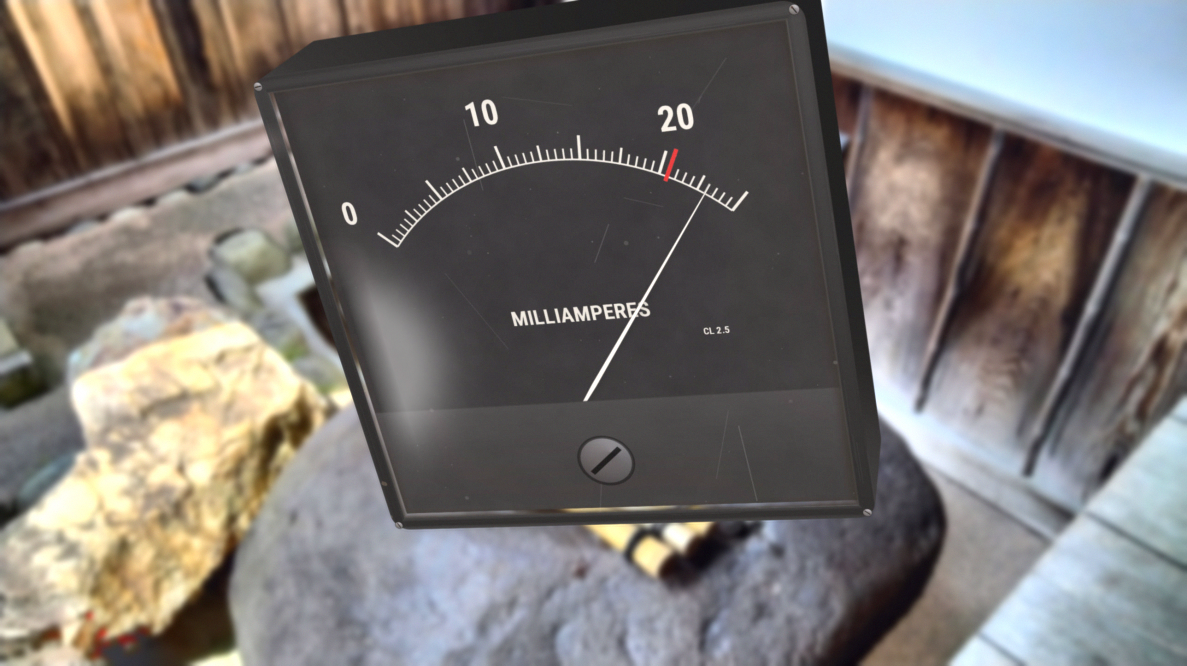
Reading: **23** mA
